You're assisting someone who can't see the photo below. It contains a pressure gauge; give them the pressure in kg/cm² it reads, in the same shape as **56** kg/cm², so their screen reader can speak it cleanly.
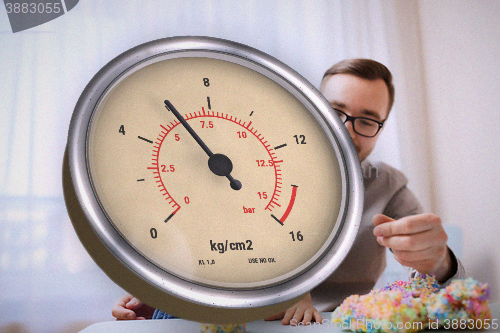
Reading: **6** kg/cm²
